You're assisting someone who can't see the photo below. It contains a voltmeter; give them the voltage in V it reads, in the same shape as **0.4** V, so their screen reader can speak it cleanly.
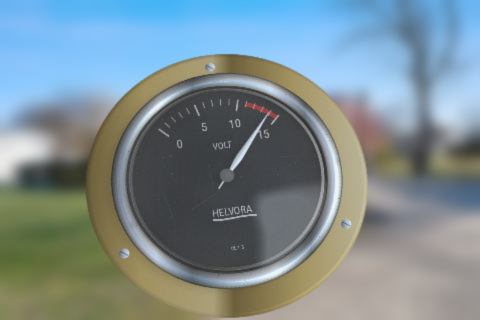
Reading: **14** V
